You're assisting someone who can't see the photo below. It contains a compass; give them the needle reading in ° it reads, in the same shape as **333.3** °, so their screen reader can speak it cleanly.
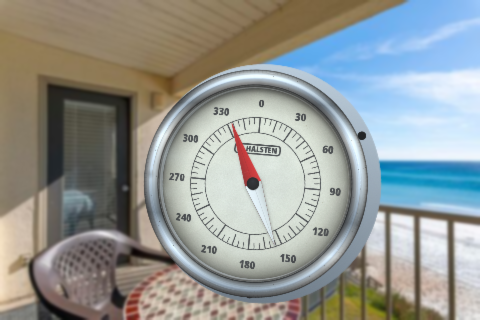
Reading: **335** °
